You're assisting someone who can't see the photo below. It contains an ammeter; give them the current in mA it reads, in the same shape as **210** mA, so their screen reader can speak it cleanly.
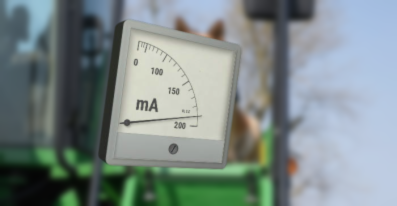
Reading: **190** mA
